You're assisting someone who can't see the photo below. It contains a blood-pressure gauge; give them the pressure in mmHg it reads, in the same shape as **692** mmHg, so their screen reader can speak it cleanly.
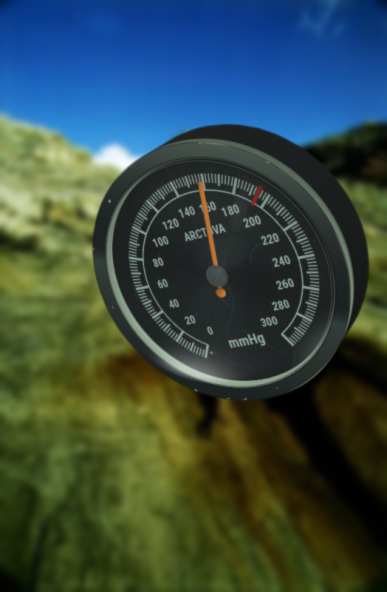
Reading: **160** mmHg
